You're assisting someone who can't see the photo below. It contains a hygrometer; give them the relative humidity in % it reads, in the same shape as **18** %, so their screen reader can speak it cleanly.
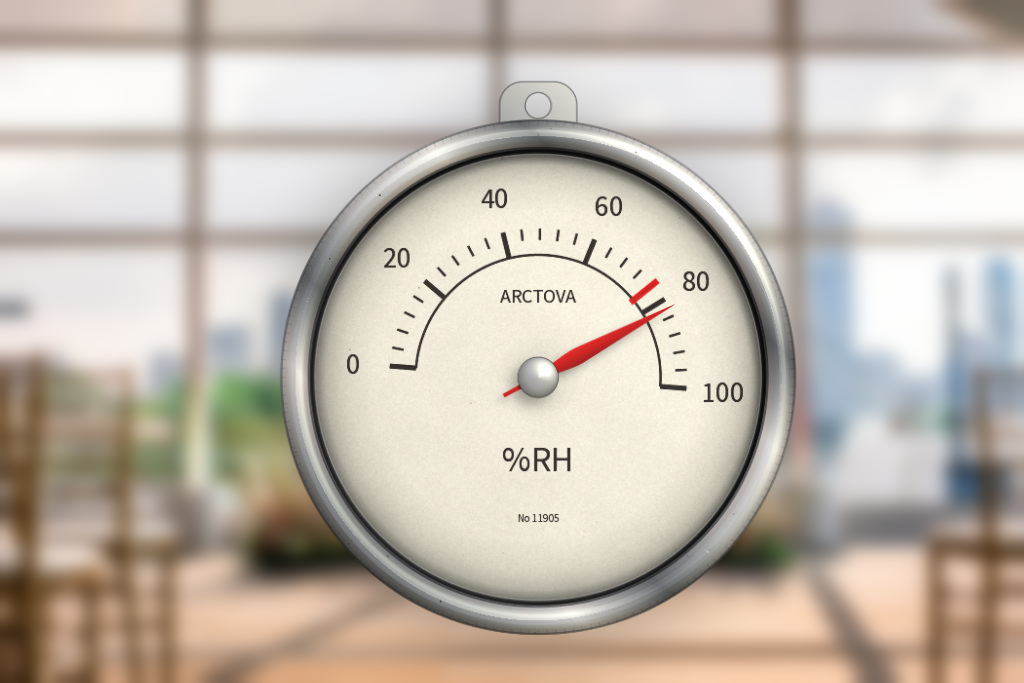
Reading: **82** %
